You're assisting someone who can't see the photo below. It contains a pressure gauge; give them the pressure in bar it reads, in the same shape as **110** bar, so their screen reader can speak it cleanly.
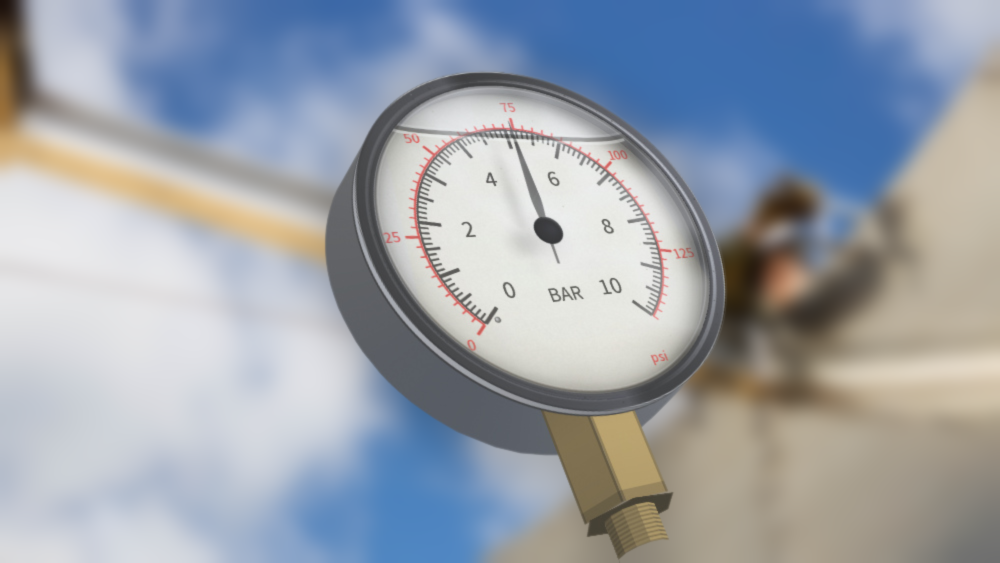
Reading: **5** bar
